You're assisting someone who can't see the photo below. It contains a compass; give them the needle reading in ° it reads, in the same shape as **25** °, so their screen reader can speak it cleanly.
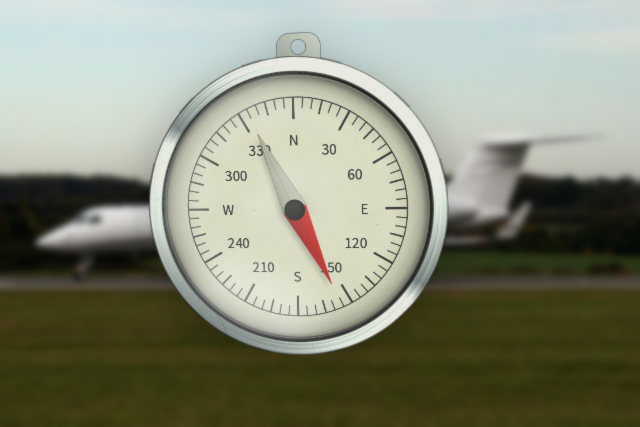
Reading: **155** °
